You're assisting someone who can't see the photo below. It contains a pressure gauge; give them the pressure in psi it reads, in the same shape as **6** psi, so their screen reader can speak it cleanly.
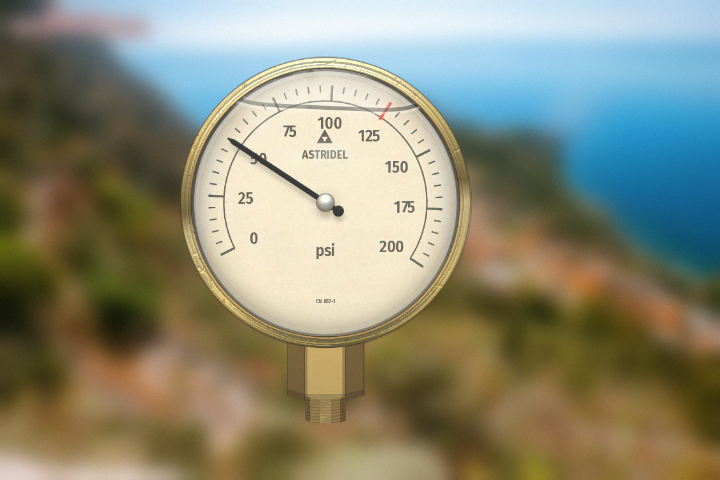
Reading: **50** psi
